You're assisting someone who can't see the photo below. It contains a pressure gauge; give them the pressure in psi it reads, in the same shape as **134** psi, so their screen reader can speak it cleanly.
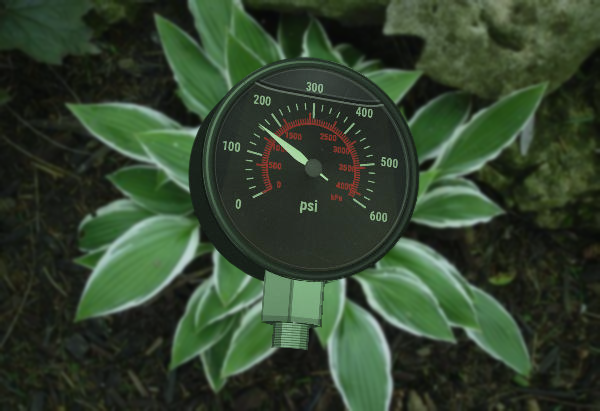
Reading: **160** psi
